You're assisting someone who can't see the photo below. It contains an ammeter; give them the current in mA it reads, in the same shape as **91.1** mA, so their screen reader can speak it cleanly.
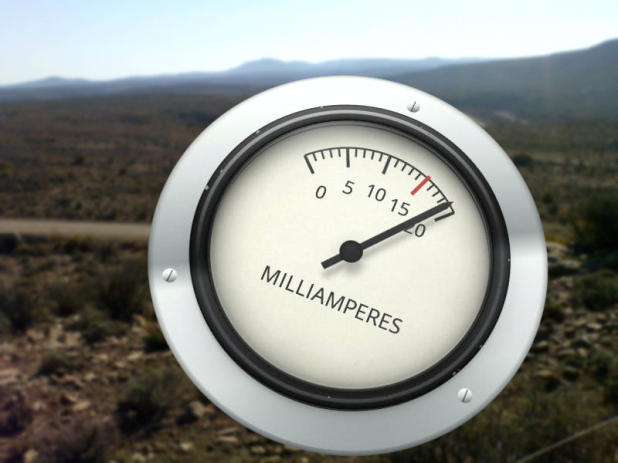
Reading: **19** mA
